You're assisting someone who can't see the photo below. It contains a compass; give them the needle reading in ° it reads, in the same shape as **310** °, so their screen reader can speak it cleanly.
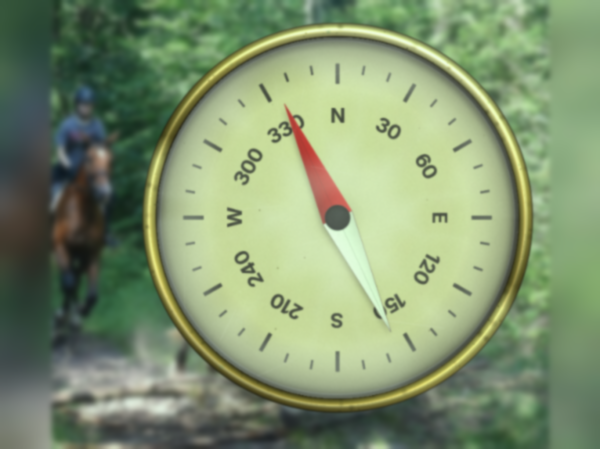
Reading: **335** °
